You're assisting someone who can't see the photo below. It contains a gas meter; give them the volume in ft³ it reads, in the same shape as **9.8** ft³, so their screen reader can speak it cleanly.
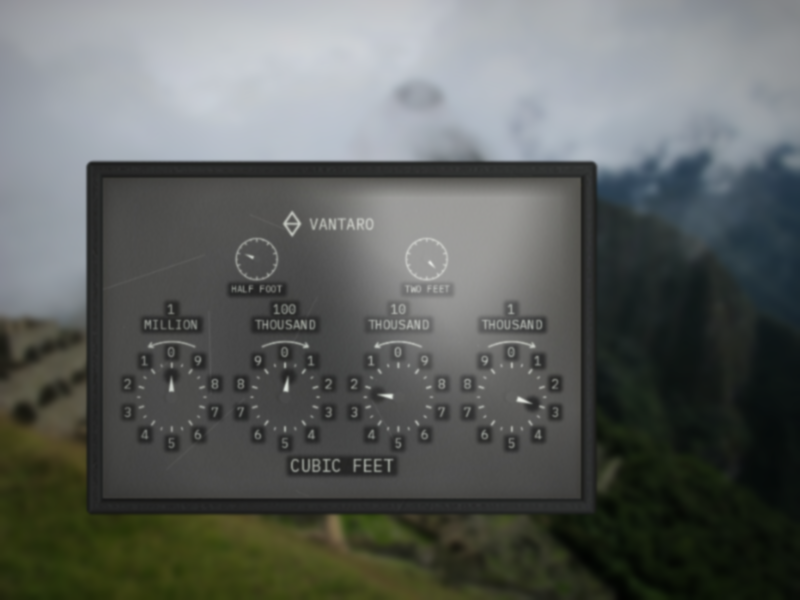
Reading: **2300** ft³
